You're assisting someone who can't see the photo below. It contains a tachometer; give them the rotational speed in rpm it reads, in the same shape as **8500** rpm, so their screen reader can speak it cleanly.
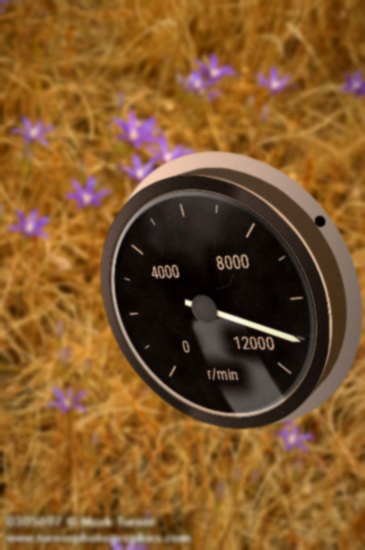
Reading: **11000** rpm
